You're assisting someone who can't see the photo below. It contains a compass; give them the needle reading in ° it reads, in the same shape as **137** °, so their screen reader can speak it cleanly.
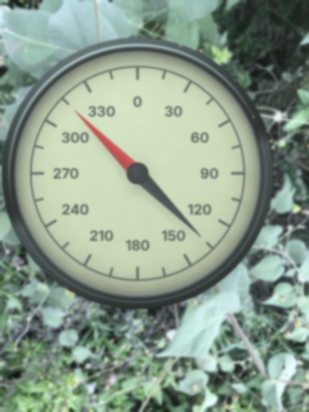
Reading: **315** °
